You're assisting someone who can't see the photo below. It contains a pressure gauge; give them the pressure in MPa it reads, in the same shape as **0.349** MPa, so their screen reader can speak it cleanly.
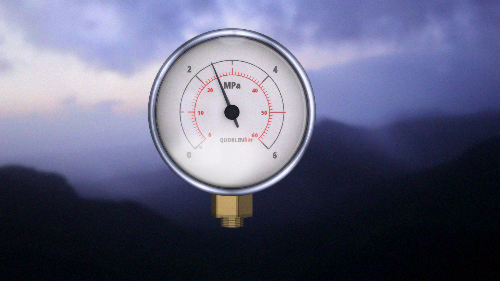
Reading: **2.5** MPa
